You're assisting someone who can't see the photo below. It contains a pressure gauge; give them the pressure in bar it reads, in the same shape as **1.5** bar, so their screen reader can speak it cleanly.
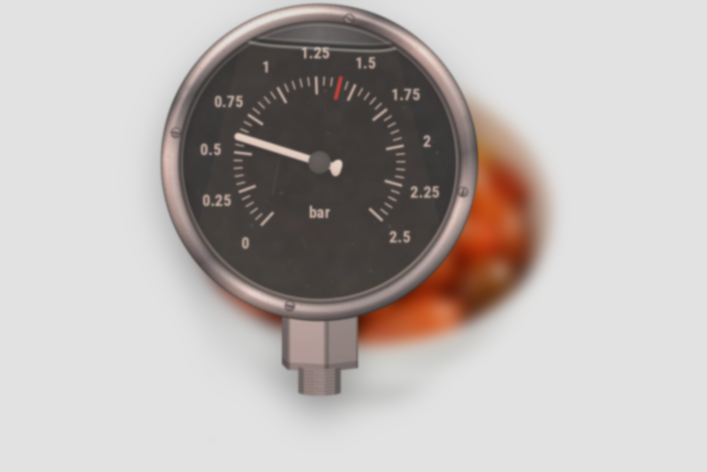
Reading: **0.6** bar
